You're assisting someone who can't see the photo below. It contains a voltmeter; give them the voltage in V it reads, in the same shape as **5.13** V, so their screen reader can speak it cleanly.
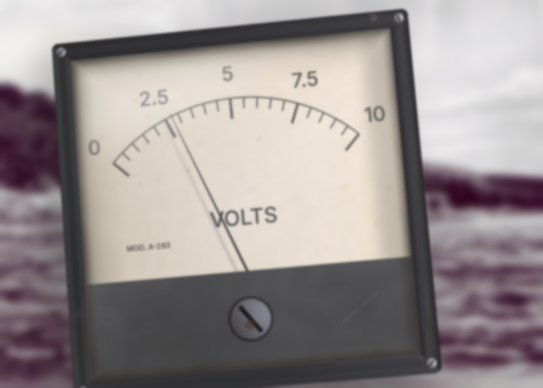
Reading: **2.75** V
